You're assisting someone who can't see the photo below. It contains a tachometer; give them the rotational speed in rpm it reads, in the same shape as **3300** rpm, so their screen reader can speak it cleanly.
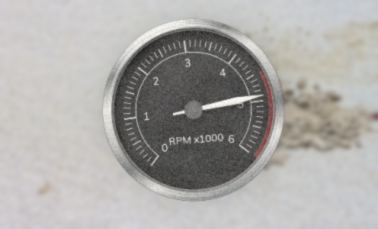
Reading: **4900** rpm
